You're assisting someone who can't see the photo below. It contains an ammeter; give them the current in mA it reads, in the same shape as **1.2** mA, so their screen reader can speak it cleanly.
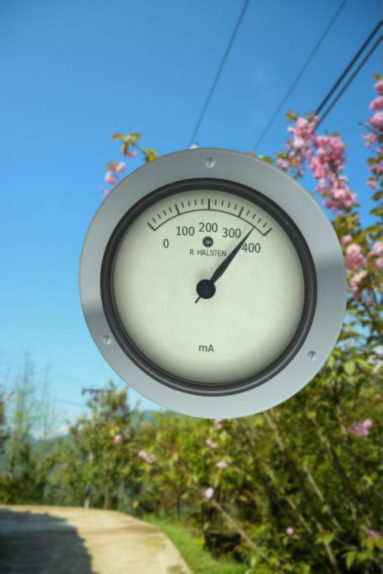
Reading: **360** mA
